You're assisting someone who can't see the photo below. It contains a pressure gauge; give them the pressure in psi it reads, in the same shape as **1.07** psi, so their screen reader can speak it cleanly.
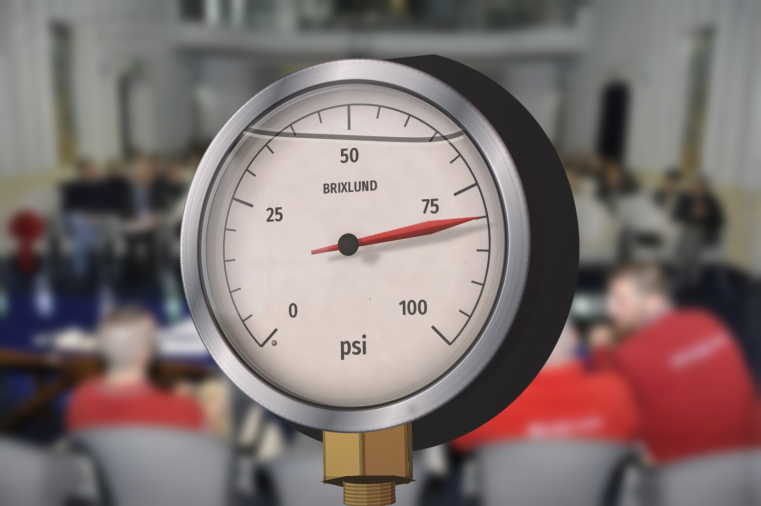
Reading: **80** psi
